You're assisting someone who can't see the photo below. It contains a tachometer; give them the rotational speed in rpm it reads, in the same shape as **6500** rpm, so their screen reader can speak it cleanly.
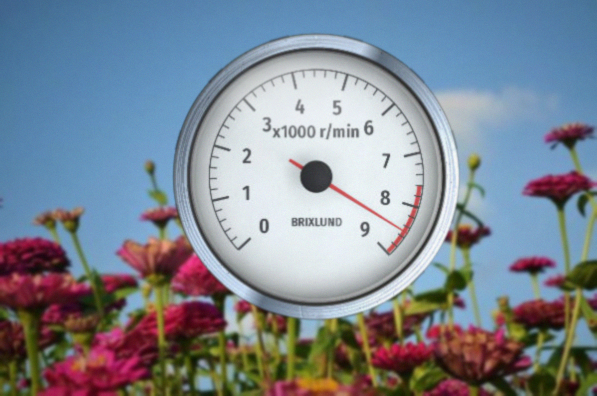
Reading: **8500** rpm
